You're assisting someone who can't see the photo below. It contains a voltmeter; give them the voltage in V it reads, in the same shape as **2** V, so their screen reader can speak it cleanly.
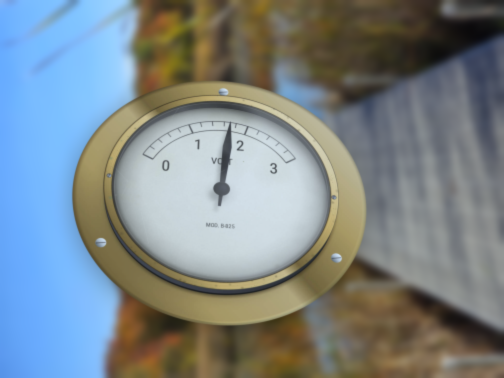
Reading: **1.7** V
